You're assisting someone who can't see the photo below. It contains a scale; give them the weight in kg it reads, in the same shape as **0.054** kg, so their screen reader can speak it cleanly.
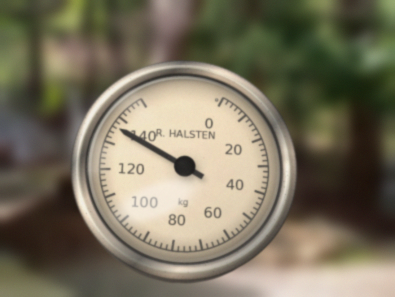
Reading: **136** kg
